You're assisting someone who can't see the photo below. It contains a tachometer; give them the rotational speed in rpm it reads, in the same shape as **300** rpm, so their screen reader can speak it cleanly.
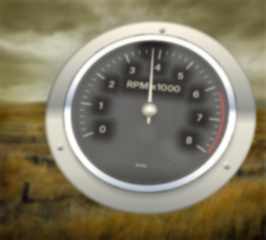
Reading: **3800** rpm
